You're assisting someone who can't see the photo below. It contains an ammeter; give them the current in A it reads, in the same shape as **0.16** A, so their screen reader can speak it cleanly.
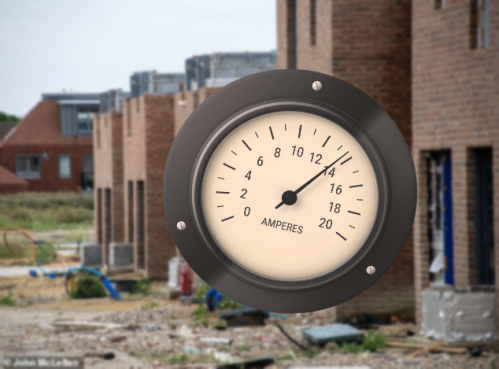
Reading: **13.5** A
